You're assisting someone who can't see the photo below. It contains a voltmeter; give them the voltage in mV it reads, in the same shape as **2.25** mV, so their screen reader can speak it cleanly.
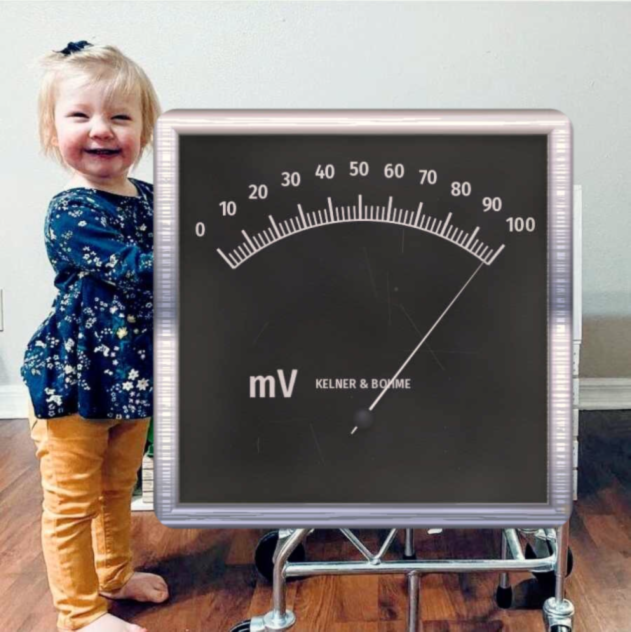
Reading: **98** mV
